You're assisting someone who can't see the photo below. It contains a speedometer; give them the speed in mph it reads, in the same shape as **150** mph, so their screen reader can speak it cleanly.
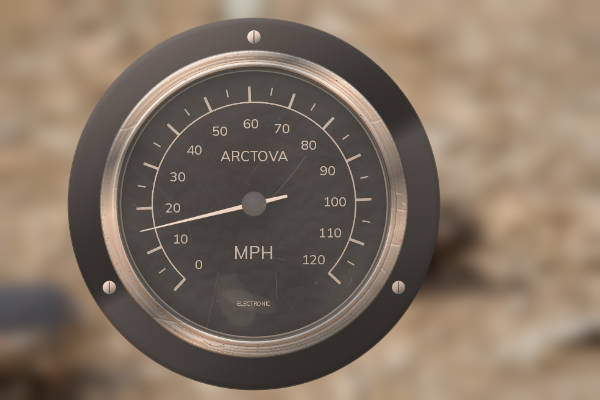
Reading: **15** mph
